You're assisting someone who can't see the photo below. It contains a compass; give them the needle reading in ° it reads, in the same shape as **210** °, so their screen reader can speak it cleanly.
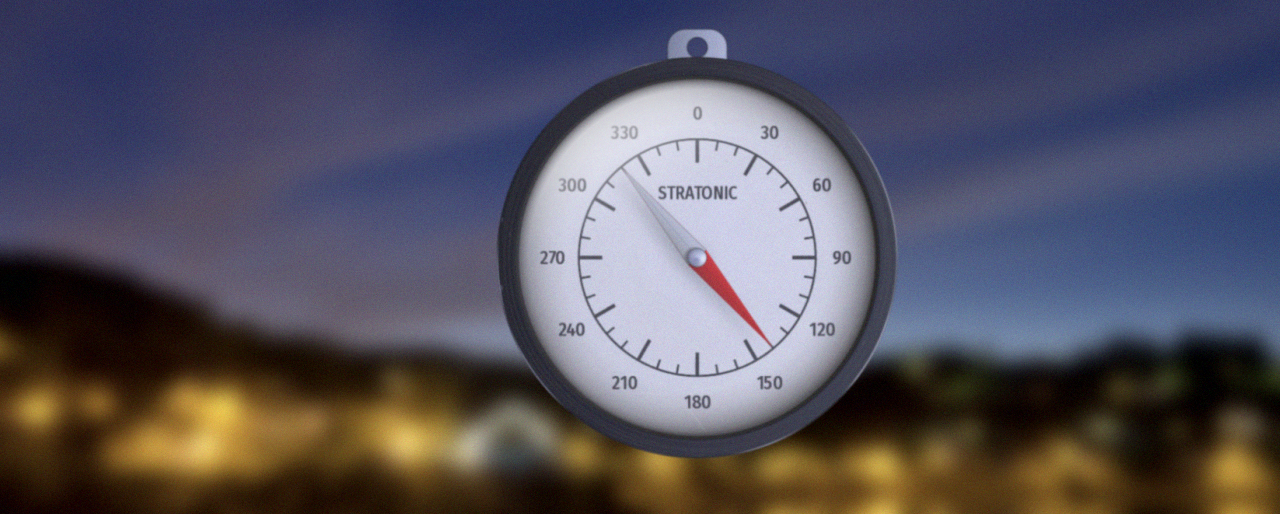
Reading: **140** °
